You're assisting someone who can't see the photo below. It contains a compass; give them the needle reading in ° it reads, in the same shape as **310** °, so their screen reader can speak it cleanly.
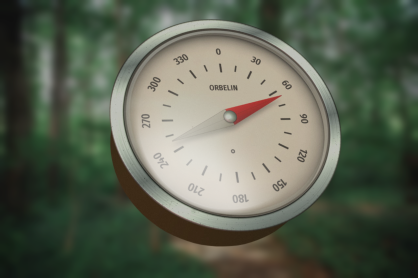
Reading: **67.5** °
